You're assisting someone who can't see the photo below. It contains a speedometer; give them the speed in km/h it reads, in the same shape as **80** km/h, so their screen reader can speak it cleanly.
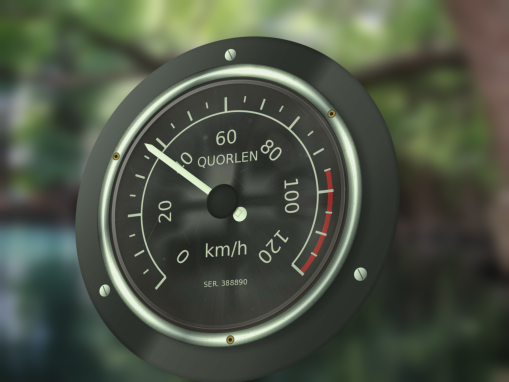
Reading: **37.5** km/h
